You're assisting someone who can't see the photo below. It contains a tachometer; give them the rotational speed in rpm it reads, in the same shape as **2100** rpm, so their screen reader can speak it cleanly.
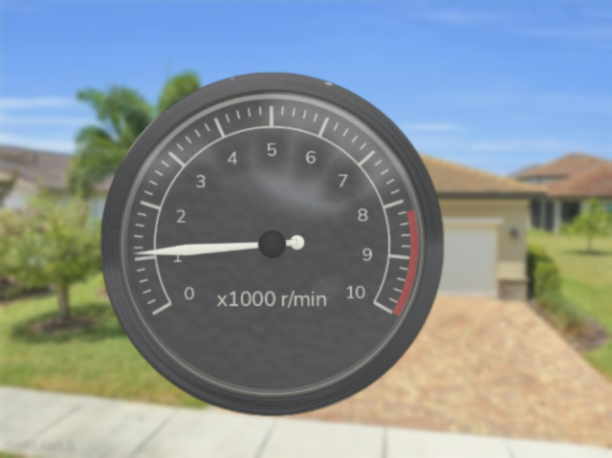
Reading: **1100** rpm
